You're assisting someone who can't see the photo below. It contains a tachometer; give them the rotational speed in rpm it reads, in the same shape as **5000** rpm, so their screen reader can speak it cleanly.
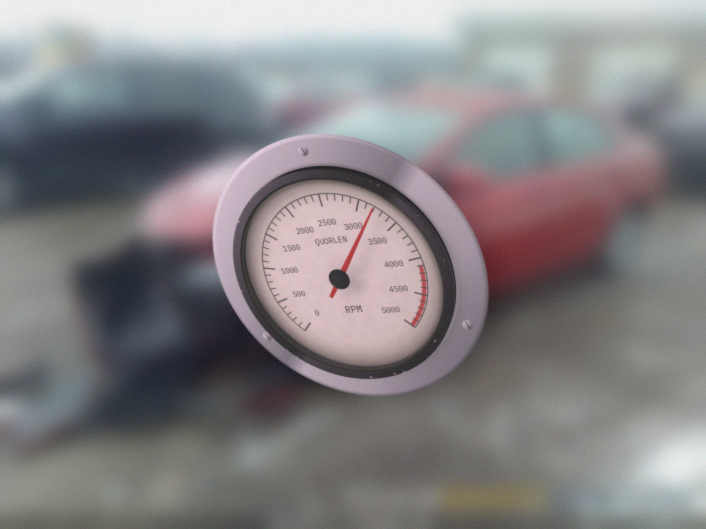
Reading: **3200** rpm
